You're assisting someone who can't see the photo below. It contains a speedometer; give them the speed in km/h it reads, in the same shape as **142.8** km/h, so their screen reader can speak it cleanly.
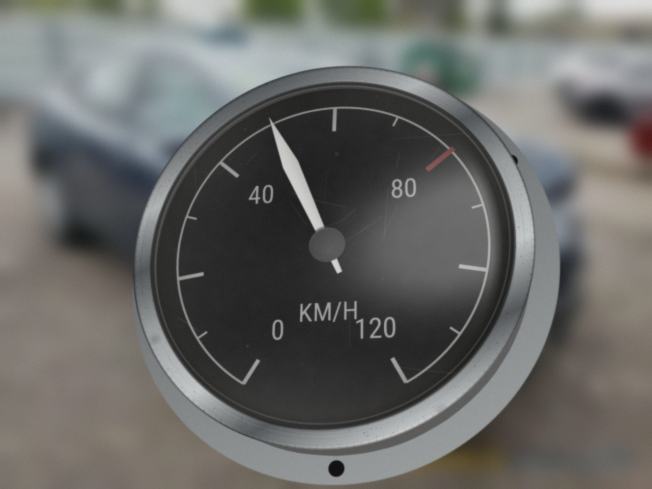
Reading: **50** km/h
